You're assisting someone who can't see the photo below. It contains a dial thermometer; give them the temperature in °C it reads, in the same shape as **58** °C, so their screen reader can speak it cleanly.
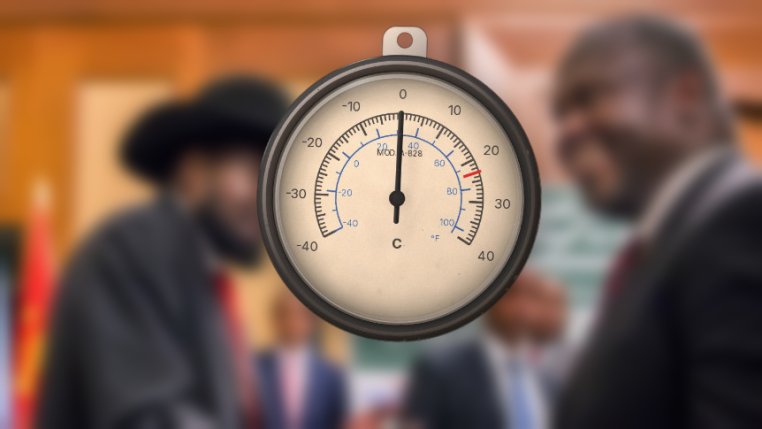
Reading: **0** °C
